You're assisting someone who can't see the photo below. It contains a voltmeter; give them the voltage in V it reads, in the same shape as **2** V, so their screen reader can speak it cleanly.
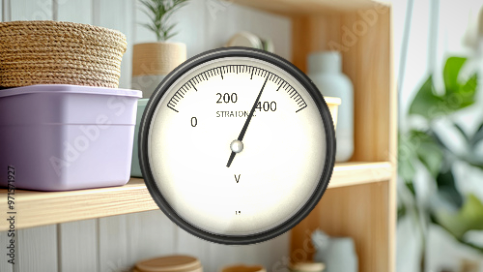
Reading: **350** V
